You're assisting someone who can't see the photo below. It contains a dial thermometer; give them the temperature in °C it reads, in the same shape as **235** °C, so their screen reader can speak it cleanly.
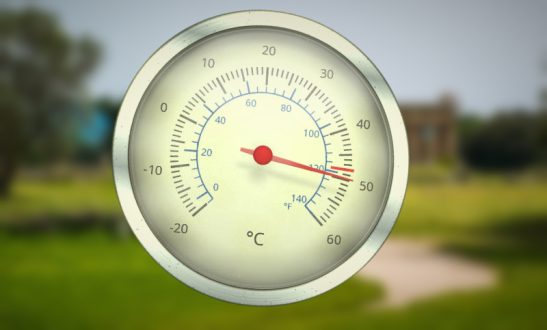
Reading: **50** °C
